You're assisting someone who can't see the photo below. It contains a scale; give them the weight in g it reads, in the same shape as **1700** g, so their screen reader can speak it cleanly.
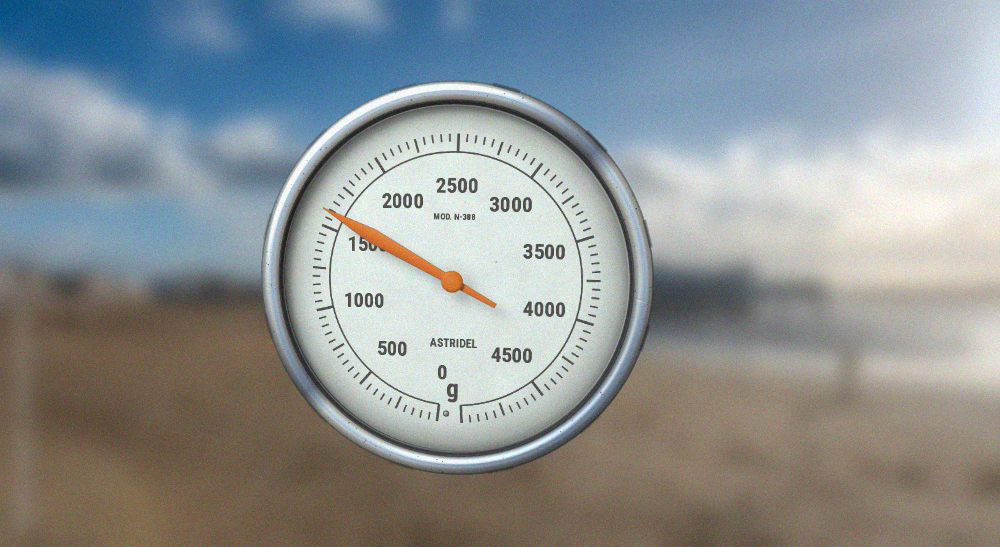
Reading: **1600** g
